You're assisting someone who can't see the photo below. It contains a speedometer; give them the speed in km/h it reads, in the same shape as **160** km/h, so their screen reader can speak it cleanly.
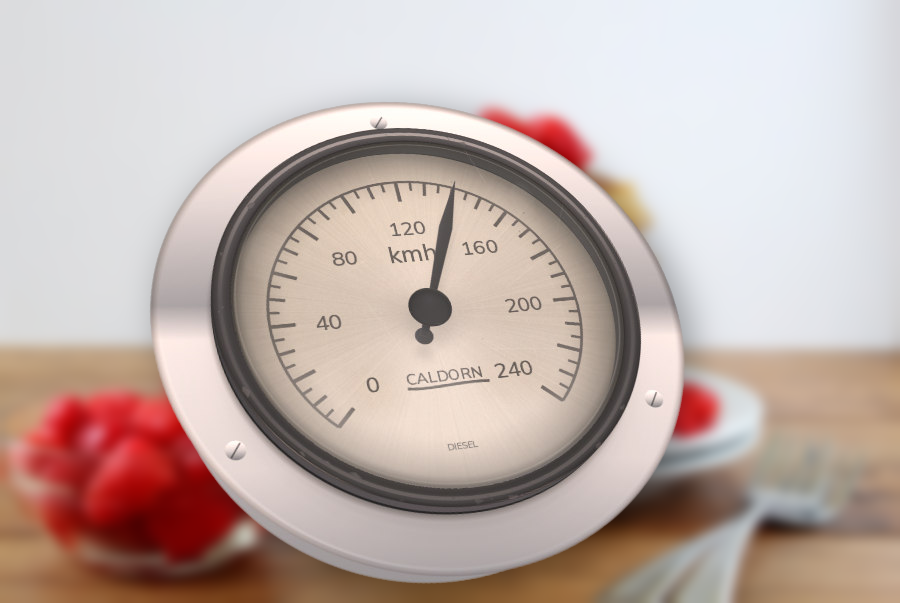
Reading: **140** km/h
